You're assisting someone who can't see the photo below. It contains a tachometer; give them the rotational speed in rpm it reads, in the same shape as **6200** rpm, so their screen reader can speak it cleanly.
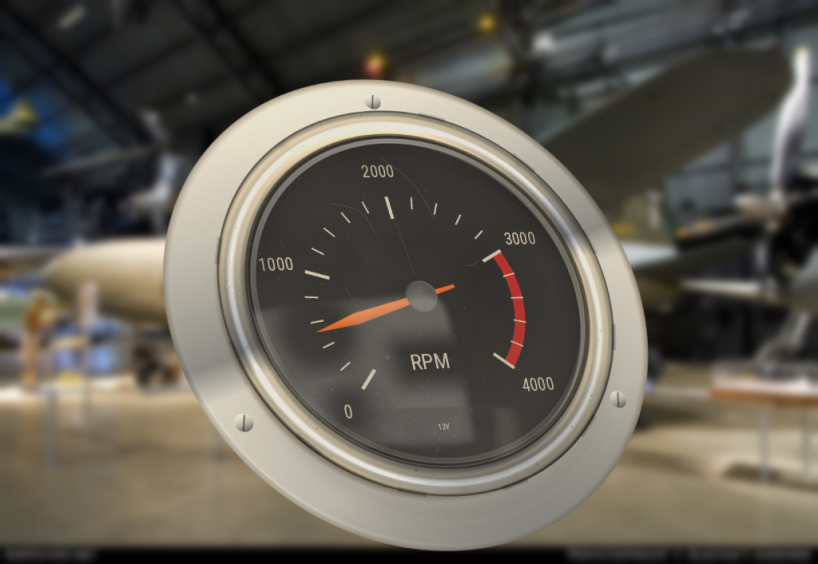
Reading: **500** rpm
